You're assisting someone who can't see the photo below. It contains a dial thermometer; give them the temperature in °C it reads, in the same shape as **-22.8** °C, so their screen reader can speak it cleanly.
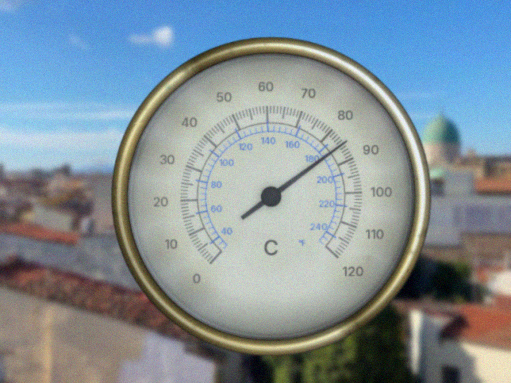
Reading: **85** °C
